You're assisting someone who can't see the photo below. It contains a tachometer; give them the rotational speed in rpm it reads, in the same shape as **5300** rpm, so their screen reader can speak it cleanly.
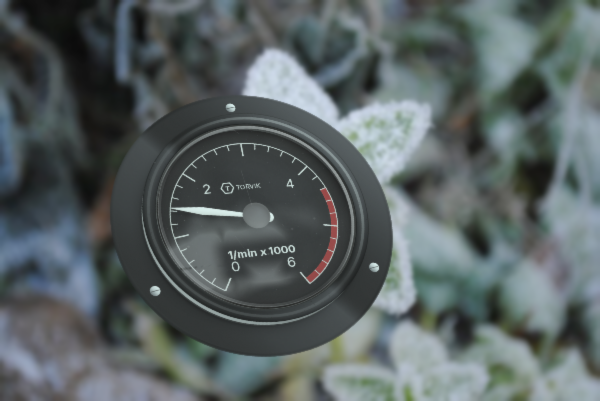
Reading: **1400** rpm
